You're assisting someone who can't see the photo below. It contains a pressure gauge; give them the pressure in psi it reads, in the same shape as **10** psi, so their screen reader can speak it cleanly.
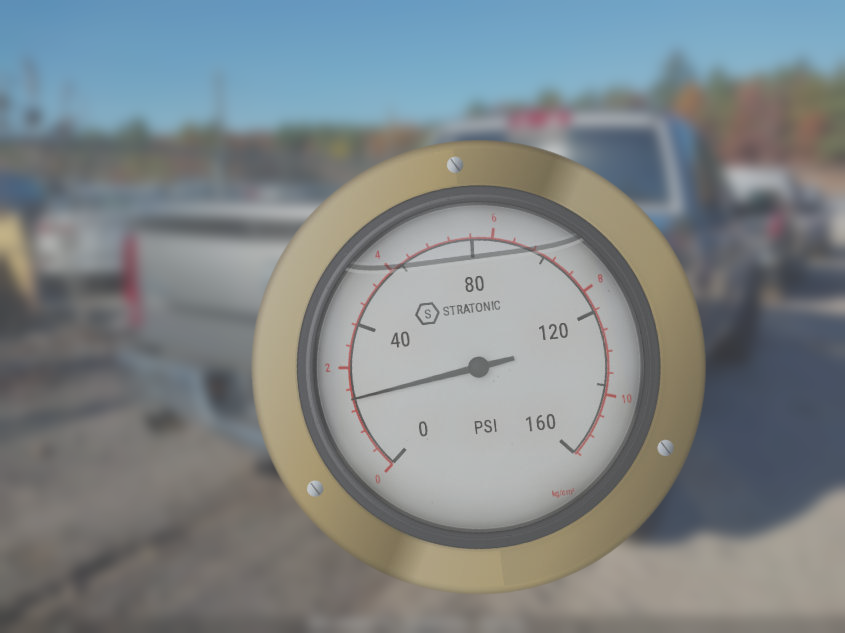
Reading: **20** psi
